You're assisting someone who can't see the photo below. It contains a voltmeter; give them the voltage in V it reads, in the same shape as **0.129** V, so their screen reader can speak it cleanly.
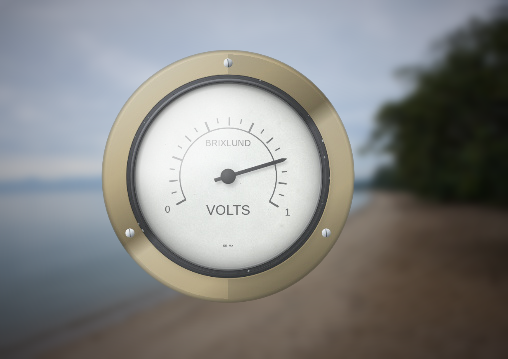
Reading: **0.8** V
